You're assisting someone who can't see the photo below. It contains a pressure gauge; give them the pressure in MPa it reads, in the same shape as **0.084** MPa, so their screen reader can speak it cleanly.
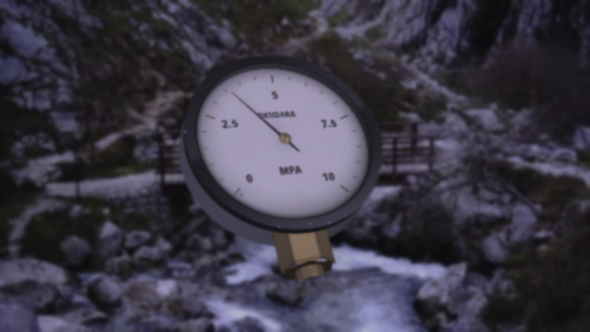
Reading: **3.5** MPa
